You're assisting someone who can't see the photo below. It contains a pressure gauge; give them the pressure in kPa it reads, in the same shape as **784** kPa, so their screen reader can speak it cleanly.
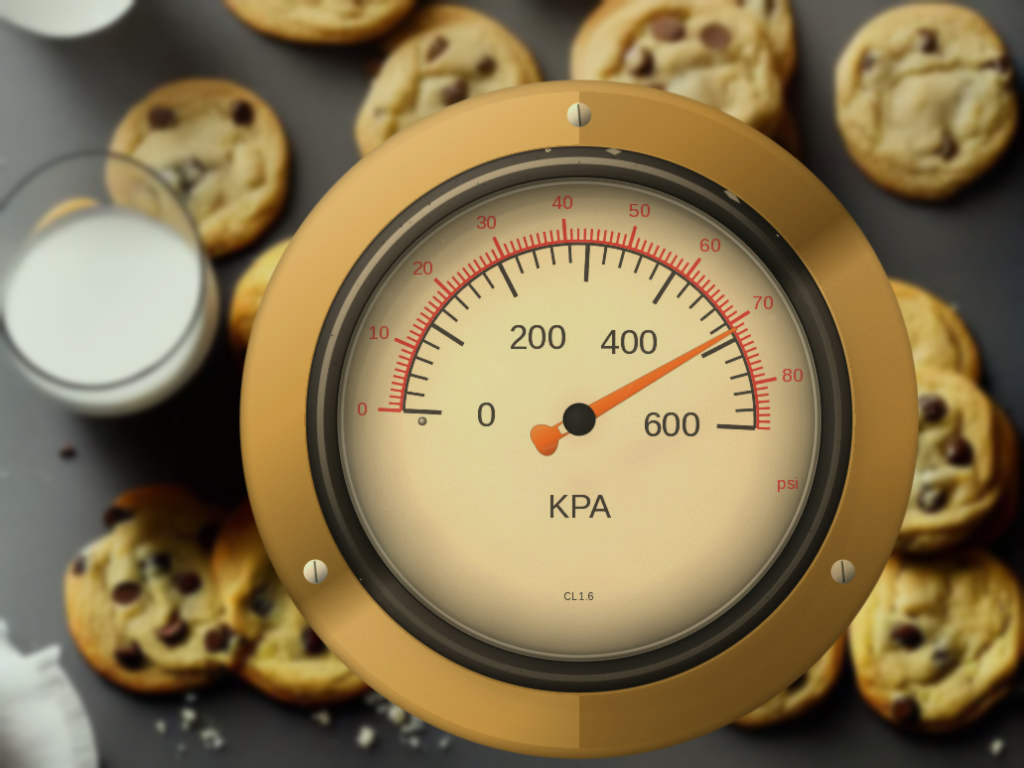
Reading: **490** kPa
